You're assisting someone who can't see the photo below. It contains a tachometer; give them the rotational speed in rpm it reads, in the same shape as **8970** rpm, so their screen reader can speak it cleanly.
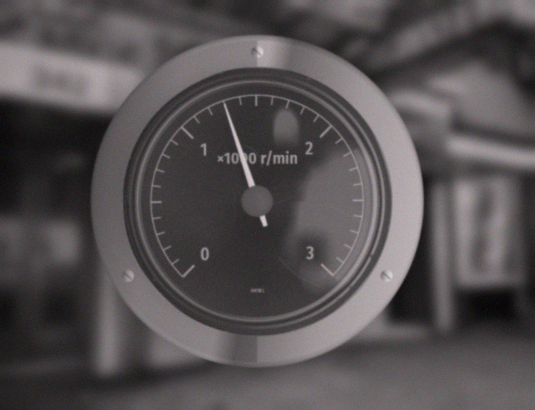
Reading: **1300** rpm
